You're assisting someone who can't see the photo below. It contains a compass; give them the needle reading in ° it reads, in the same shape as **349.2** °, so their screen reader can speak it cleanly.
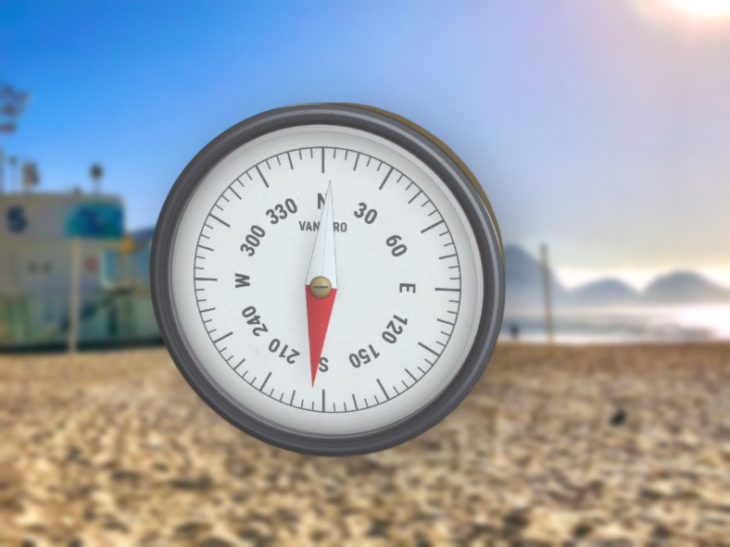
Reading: **185** °
